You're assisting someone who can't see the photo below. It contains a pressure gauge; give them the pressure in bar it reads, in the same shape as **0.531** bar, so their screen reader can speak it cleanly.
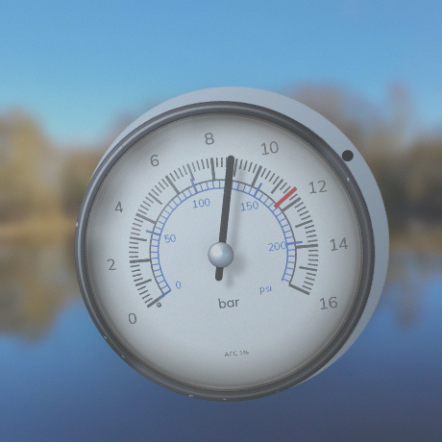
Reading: **8.8** bar
